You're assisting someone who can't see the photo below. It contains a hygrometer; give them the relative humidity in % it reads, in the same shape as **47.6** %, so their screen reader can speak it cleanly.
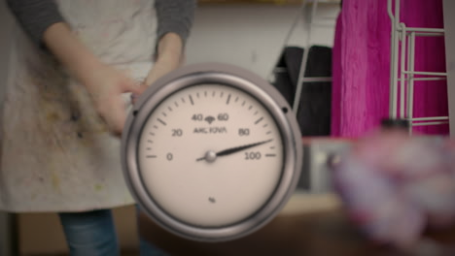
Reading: **92** %
